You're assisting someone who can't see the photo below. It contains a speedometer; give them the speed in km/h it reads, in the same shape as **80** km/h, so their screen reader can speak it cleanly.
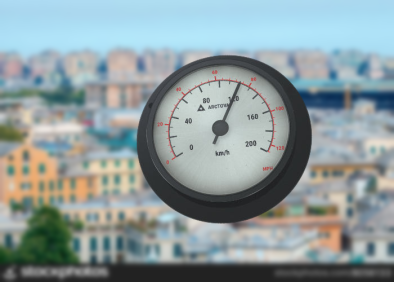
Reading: **120** km/h
